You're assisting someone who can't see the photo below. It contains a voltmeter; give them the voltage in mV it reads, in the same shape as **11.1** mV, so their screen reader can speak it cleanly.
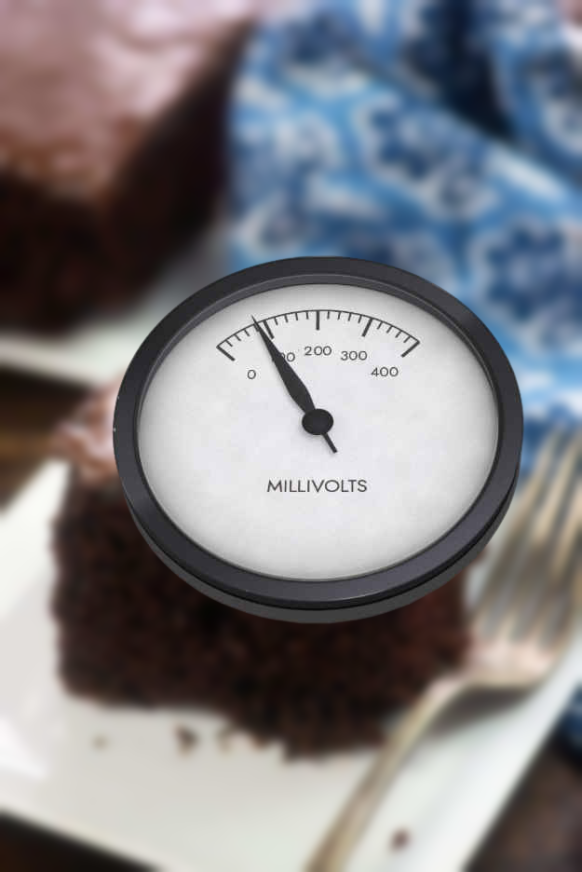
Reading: **80** mV
